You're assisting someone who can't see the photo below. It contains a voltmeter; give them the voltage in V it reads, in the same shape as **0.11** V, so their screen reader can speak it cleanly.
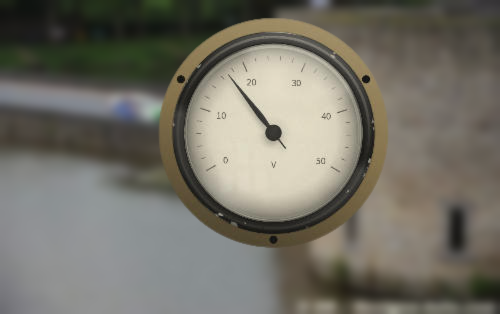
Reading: **17** V
